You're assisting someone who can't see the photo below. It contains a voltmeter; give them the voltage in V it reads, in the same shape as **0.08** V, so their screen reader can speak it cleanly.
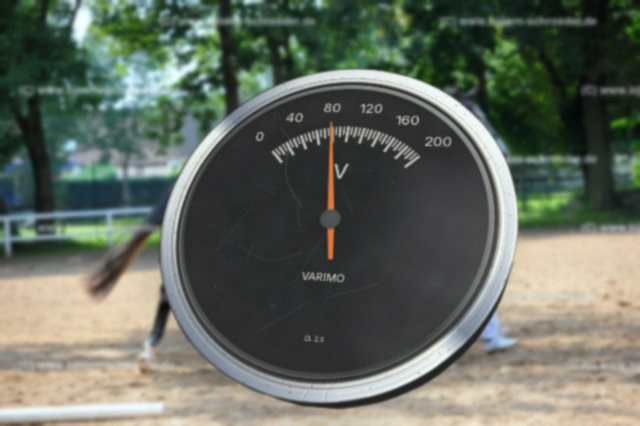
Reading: **80** V
